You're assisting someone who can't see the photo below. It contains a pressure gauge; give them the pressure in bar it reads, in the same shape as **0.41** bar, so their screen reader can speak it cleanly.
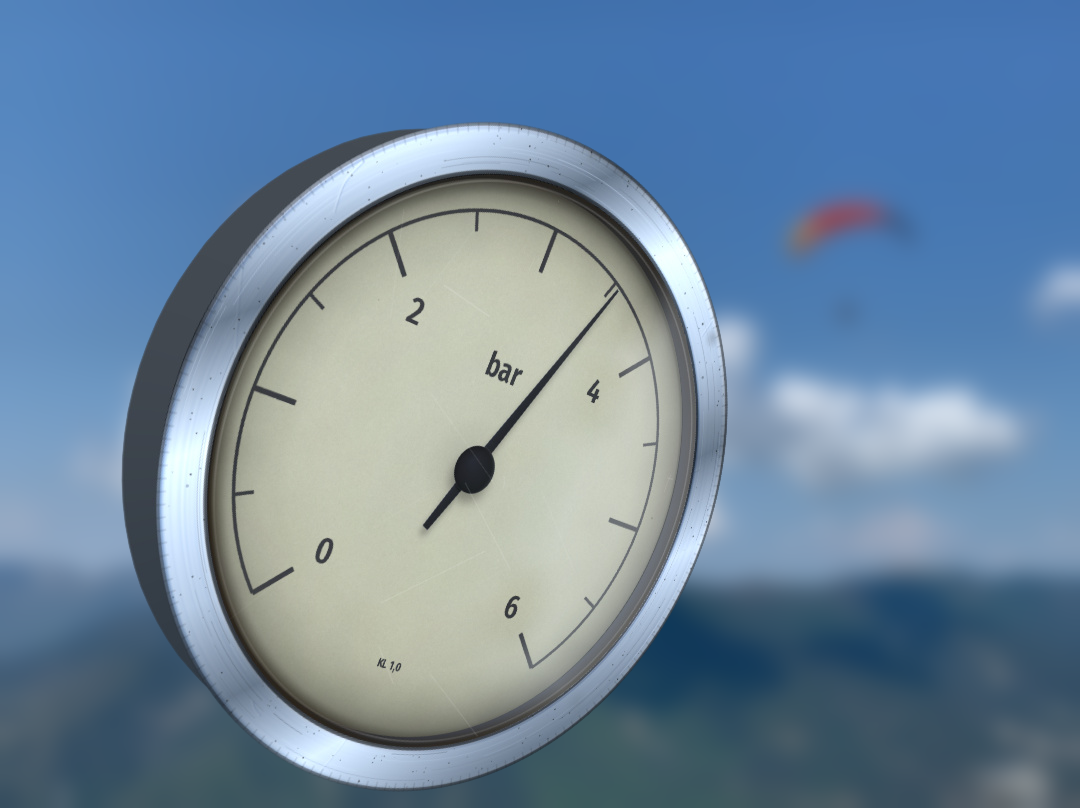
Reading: **3.5** bar
